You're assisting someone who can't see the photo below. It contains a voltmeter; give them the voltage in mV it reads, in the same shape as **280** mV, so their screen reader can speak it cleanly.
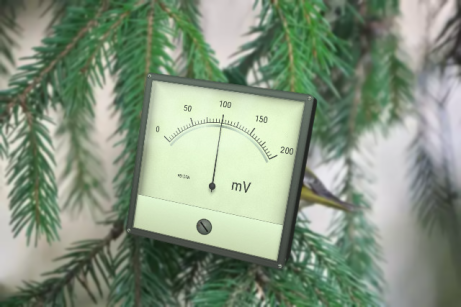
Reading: **100** mV
